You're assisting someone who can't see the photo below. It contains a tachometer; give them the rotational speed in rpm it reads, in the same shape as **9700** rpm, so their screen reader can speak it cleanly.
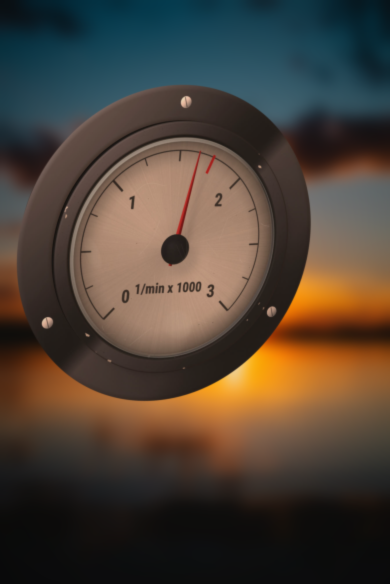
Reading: **1625** rpm
